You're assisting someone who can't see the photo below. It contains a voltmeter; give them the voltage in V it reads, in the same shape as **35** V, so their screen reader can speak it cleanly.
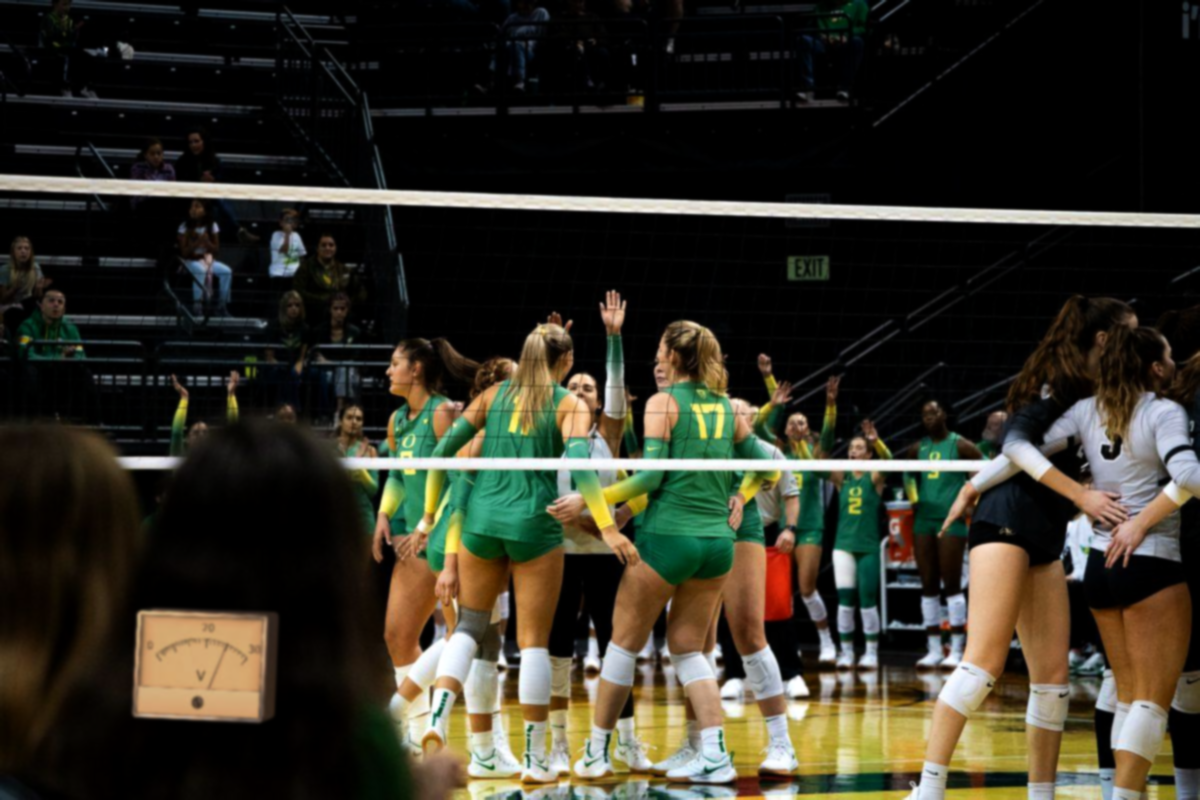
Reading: **25** V
